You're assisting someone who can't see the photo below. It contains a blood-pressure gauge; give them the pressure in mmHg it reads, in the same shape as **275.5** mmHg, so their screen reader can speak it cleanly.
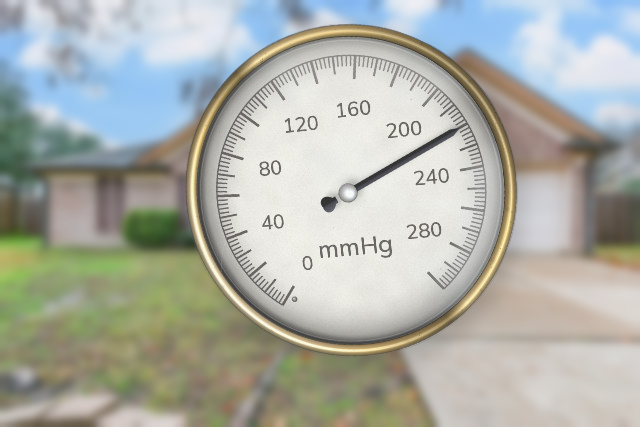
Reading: **220** mmHg
